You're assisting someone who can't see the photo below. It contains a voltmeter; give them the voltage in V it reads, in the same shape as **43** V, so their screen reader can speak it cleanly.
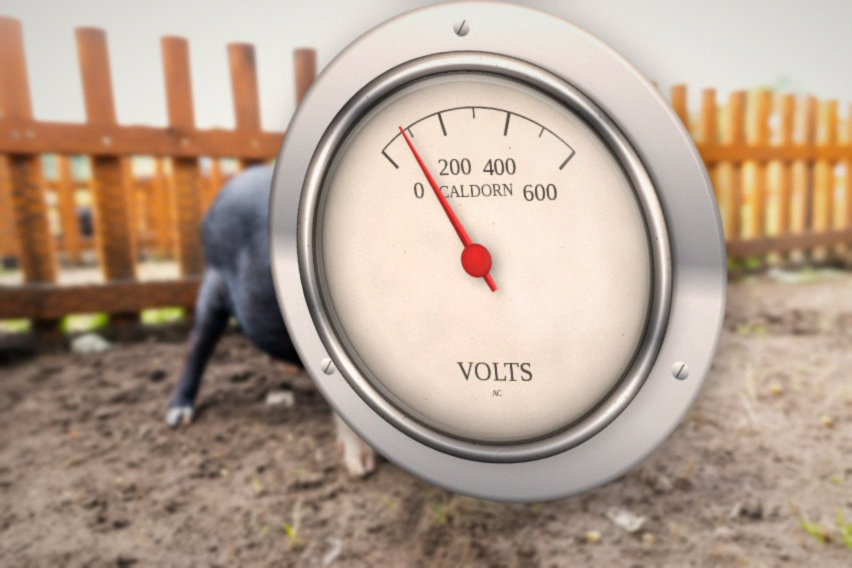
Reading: **100** V
